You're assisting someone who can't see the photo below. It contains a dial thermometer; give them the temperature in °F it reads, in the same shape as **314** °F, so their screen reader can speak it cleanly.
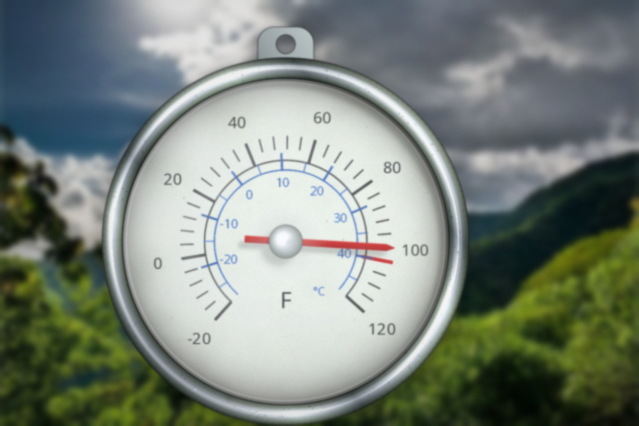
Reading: **100** °F
